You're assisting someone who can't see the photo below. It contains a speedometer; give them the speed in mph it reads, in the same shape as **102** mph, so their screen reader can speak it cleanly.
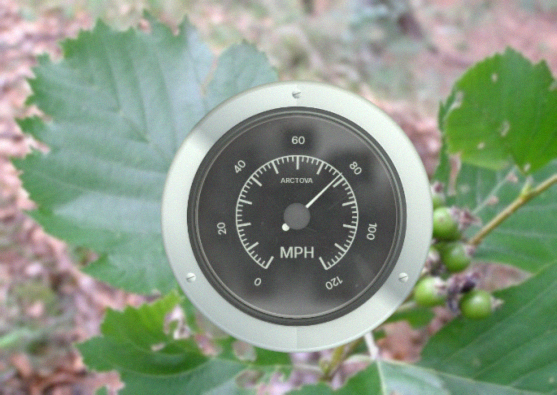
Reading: **78** mph
